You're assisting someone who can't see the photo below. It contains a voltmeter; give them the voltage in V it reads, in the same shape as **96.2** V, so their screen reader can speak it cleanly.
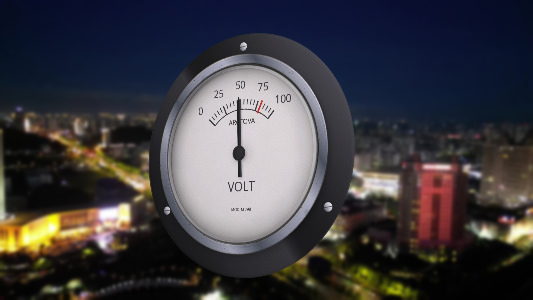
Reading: **50** V
